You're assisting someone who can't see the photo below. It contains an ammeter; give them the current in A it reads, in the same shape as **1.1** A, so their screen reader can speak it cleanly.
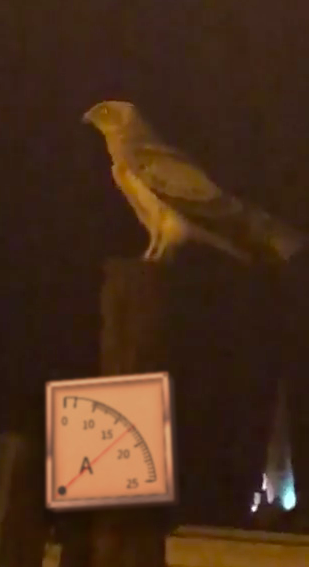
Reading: **17.5** A
